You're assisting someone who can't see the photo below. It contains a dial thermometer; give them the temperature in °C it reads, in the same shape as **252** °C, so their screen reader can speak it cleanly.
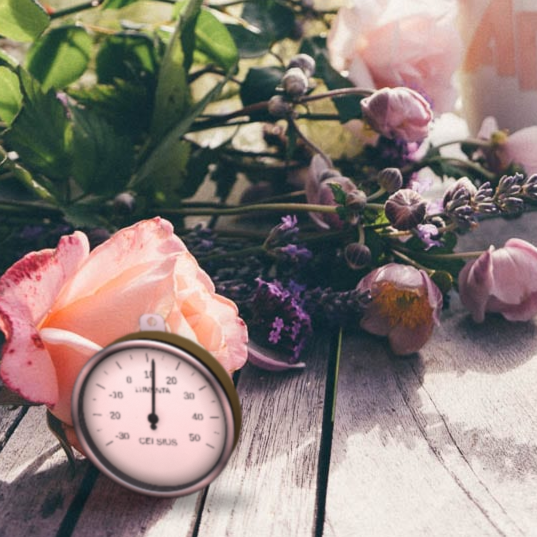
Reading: **12.5** °C
